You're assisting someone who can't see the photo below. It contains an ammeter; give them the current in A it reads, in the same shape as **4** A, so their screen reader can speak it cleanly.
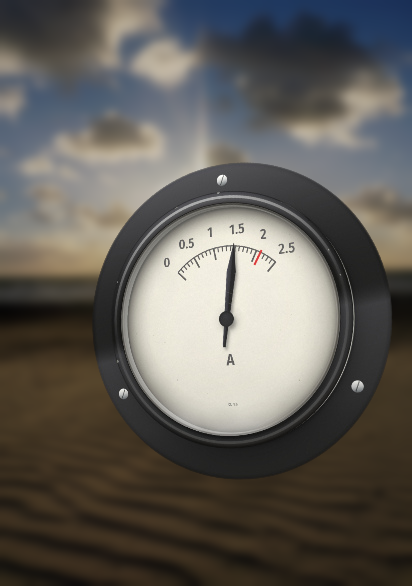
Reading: **1.5** A
